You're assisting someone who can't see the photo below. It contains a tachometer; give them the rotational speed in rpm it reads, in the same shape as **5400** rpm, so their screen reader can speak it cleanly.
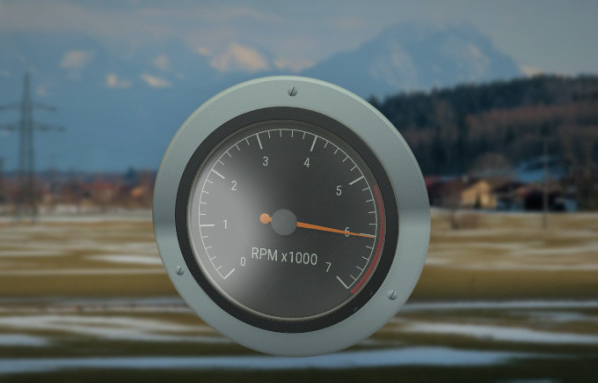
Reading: **6000** rpm
